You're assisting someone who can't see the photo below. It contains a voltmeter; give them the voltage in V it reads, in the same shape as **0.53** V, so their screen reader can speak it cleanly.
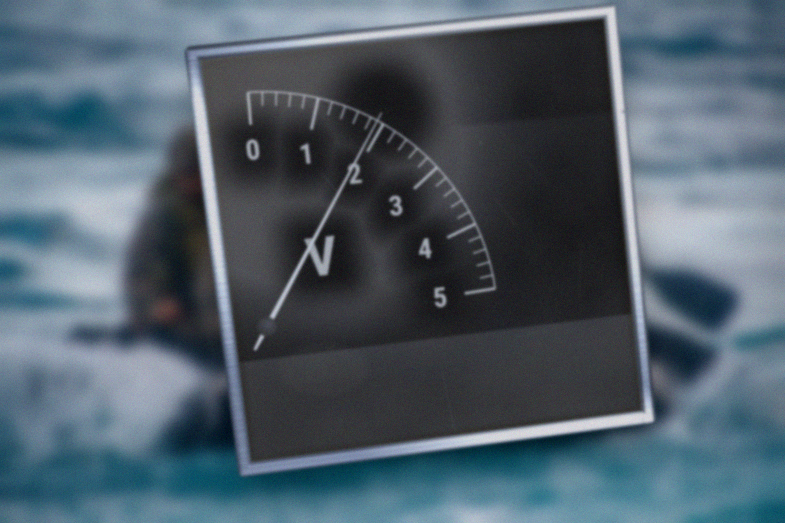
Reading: **1.9** V
